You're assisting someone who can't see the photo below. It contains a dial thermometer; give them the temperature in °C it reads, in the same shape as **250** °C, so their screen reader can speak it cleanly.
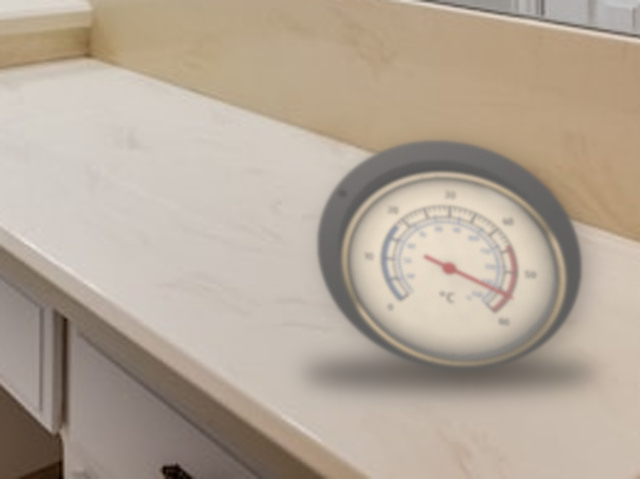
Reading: **55** °C
